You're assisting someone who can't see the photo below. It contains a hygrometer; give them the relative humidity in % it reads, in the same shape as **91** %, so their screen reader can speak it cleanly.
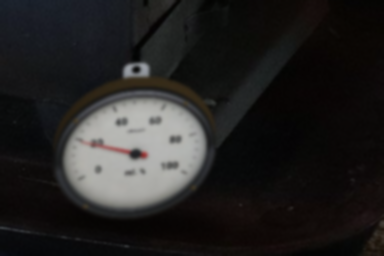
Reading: **20** %
